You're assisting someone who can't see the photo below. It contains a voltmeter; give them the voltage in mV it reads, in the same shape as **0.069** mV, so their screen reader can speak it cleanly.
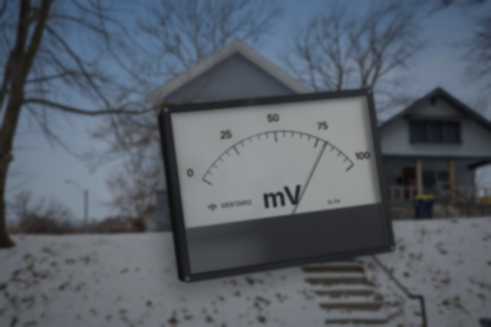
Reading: **80** mV
